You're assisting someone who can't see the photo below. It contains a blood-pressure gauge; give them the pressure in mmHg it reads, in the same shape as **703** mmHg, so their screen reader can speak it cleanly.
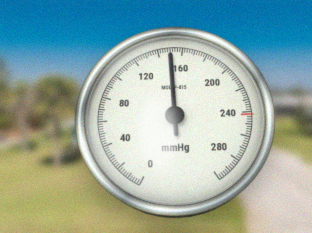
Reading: **150** mmHg
